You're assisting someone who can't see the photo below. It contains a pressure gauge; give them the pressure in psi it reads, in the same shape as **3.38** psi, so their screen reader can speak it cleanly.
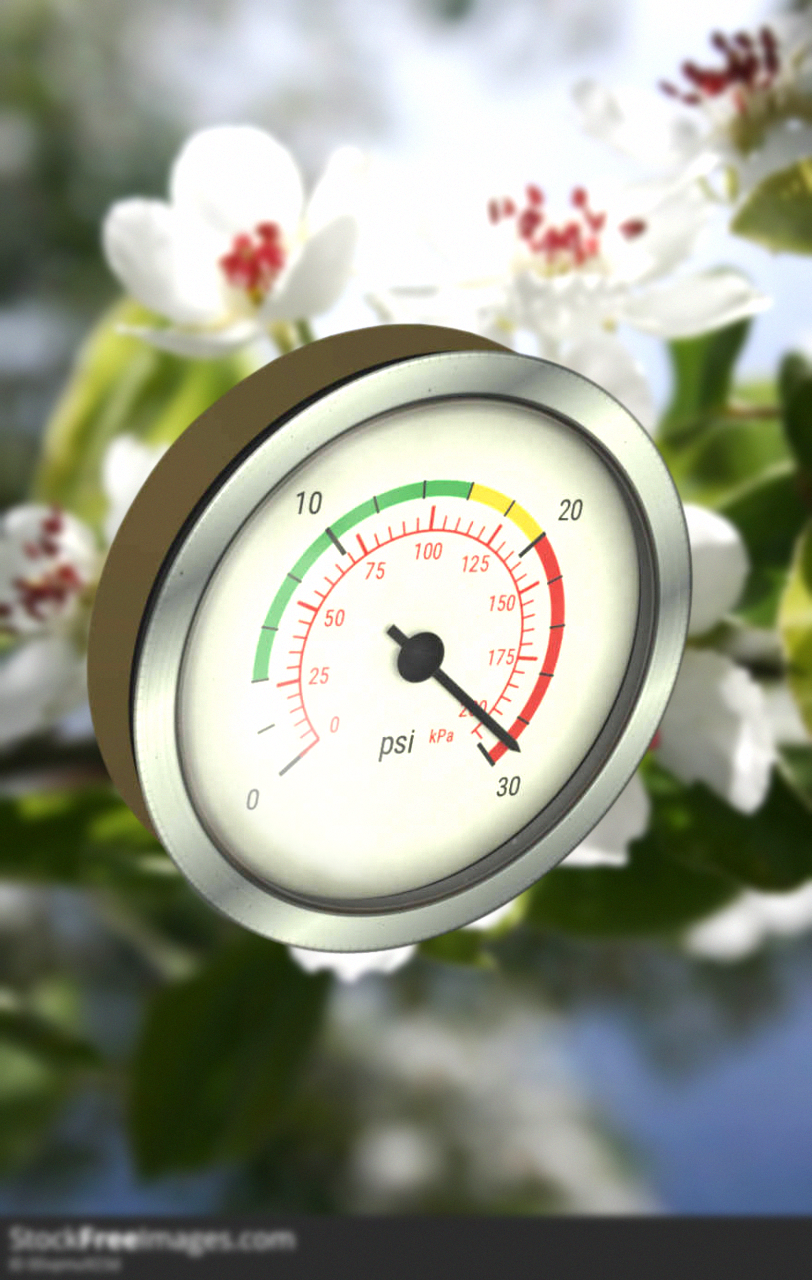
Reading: **29** psi
